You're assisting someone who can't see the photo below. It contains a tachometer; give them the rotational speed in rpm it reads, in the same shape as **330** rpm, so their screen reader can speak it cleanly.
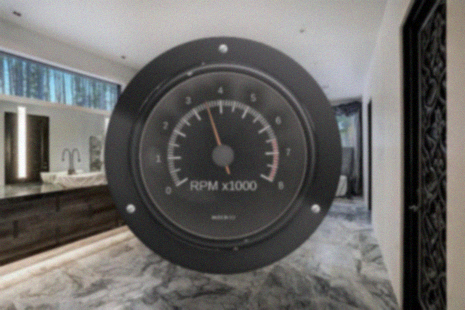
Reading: **3500** rpm
